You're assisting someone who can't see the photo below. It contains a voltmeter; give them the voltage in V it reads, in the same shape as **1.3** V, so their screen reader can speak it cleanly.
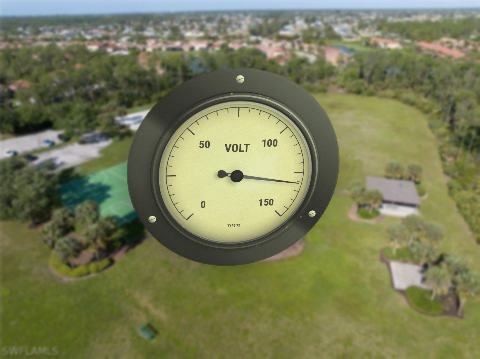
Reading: **130** V
